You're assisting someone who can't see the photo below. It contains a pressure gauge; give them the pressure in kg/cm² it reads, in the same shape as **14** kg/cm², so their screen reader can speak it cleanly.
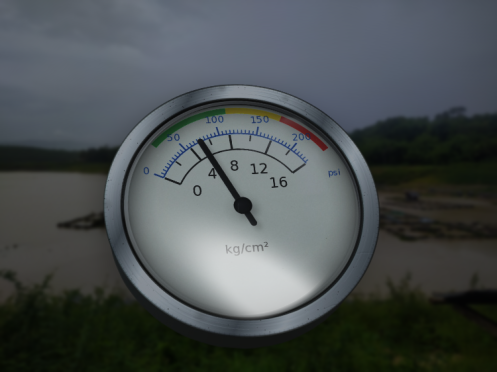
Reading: **5** kg/cm²
